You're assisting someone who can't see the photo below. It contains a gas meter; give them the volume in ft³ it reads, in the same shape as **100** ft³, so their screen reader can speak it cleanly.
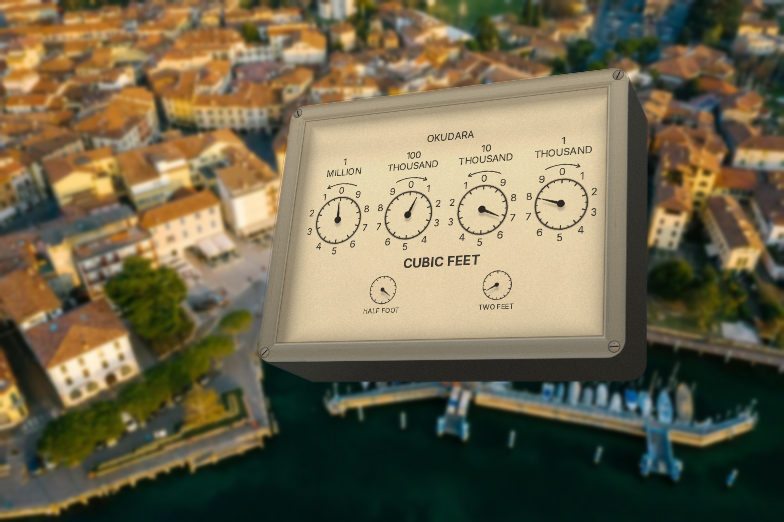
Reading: **6800** ft³
